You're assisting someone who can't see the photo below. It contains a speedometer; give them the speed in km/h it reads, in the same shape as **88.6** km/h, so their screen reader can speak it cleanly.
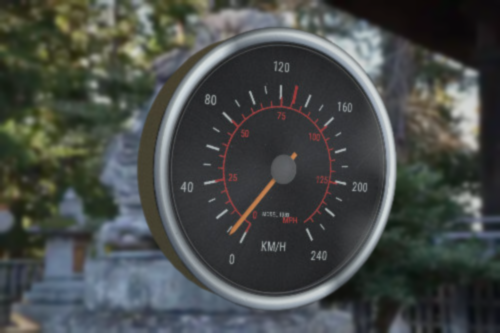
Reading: **10** km/h
